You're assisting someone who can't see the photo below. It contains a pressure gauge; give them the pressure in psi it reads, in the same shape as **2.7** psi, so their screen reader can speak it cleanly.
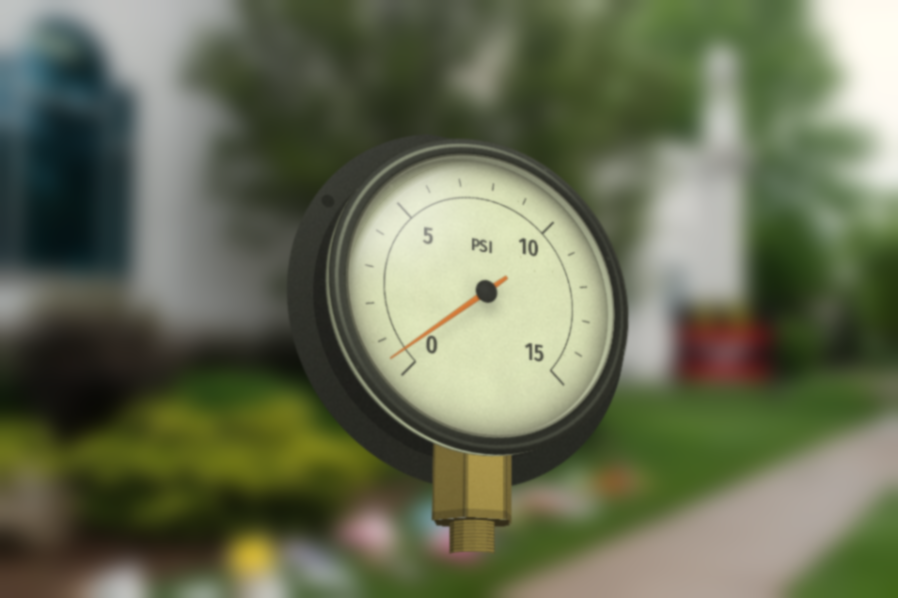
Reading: **0.5** psi
